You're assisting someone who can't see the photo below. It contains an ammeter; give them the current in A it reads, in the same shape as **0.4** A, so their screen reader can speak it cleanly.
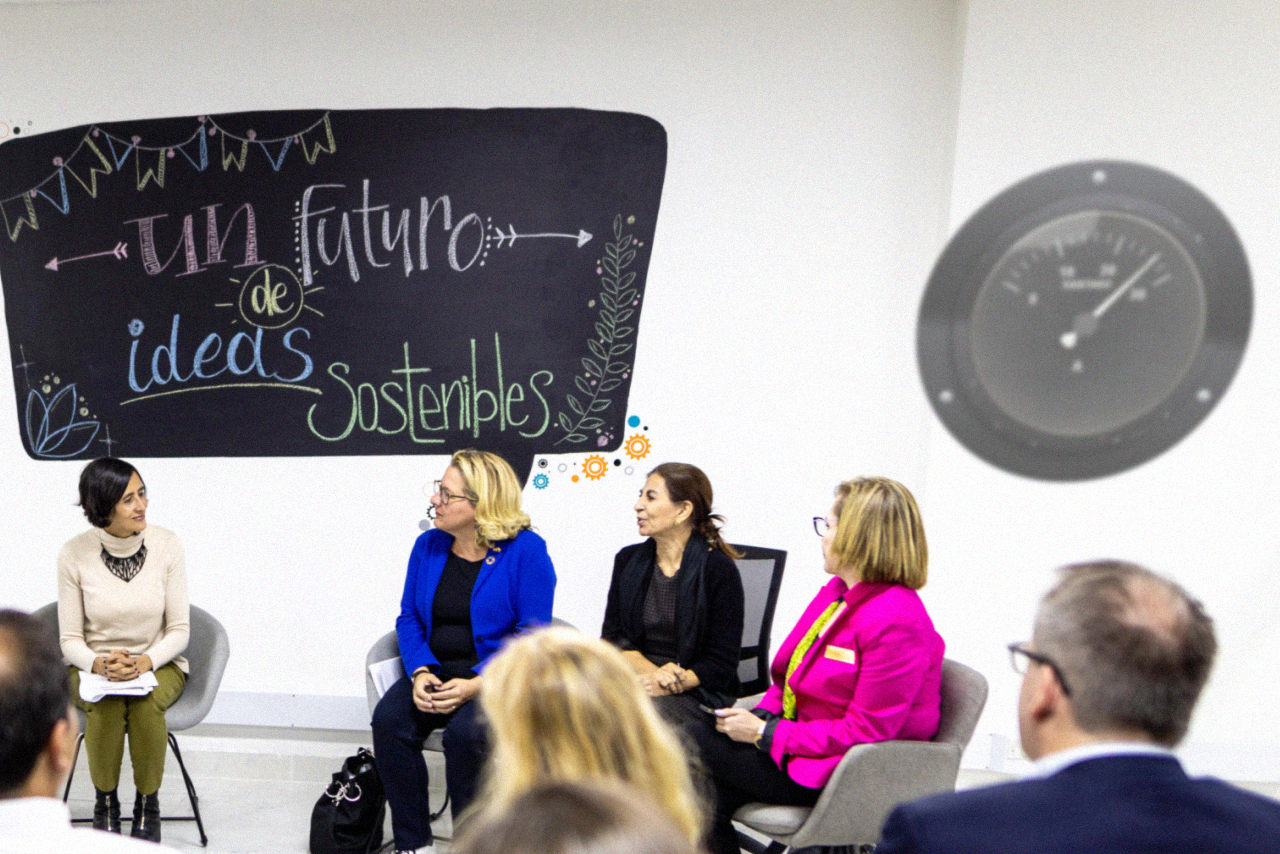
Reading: **26** A
